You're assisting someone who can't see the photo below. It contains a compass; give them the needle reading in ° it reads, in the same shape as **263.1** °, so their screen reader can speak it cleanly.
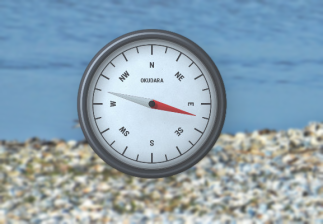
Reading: **105** °
